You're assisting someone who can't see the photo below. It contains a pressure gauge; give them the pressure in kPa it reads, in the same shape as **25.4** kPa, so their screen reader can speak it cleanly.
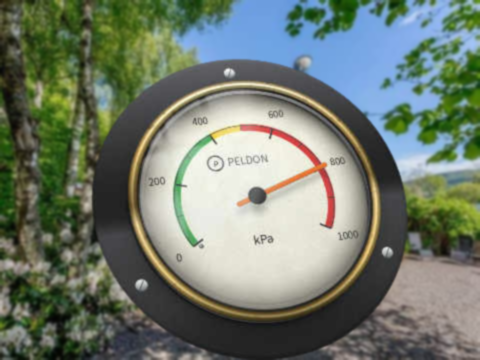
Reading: **800** kPa
